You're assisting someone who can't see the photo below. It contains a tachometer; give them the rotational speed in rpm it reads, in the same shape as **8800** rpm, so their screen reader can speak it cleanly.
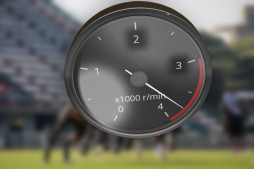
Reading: **3750** rpm
